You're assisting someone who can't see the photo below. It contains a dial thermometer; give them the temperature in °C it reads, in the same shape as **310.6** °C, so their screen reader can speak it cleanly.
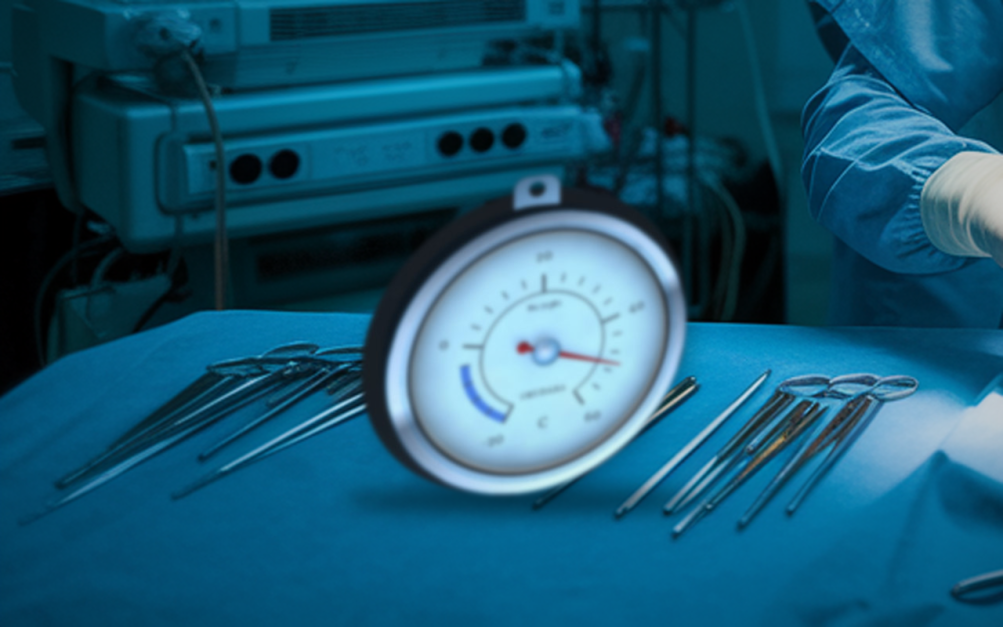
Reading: **50** °C
